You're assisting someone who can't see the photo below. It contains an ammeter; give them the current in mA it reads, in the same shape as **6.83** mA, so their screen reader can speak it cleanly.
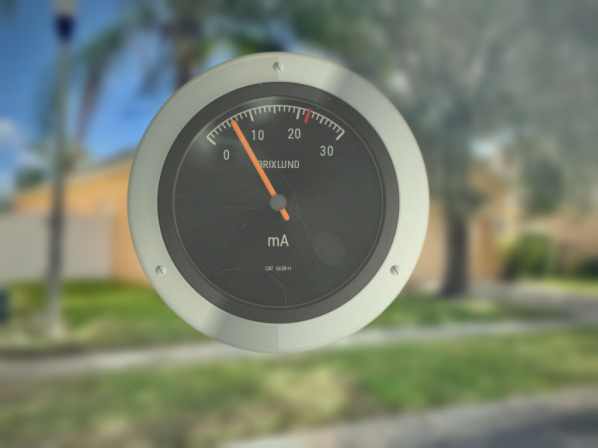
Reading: **6** mA
